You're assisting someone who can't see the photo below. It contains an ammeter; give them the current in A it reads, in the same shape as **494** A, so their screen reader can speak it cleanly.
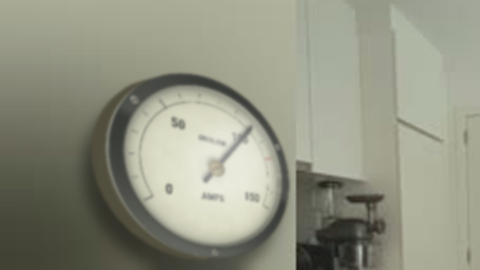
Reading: **100** A
